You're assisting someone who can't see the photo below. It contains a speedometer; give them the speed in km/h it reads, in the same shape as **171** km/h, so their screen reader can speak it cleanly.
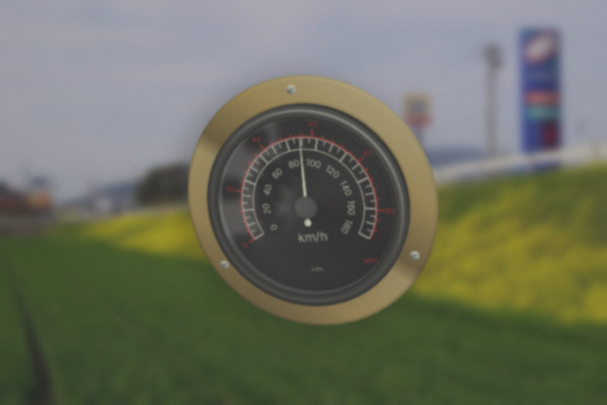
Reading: **90** km/h
